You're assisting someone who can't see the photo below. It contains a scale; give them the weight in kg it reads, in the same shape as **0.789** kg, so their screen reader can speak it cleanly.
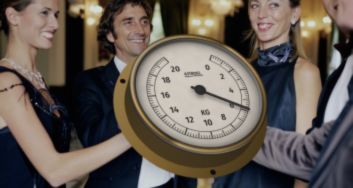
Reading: **6** kg
